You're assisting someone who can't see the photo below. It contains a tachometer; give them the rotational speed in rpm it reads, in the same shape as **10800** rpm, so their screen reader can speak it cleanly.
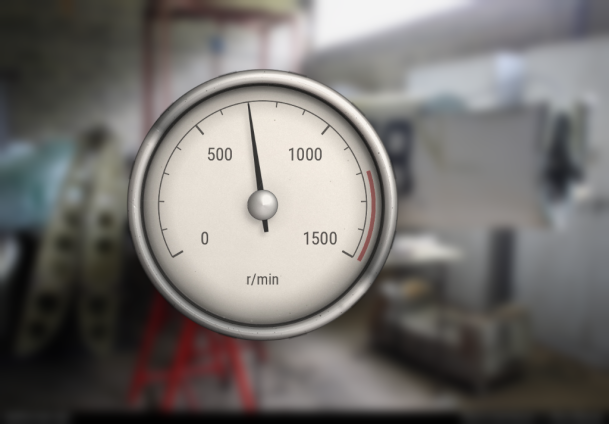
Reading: **700** rpm
